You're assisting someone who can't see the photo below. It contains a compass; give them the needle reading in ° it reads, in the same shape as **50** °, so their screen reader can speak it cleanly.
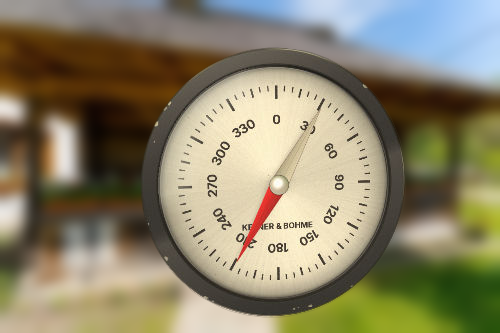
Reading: **210** °
